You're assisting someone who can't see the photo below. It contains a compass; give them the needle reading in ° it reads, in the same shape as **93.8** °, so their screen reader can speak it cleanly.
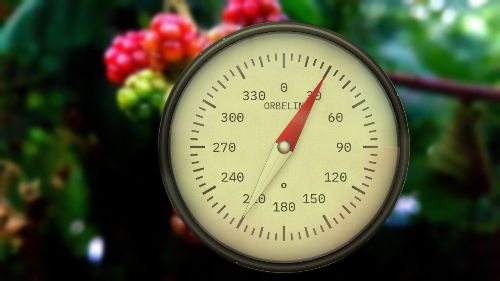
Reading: **30** °
